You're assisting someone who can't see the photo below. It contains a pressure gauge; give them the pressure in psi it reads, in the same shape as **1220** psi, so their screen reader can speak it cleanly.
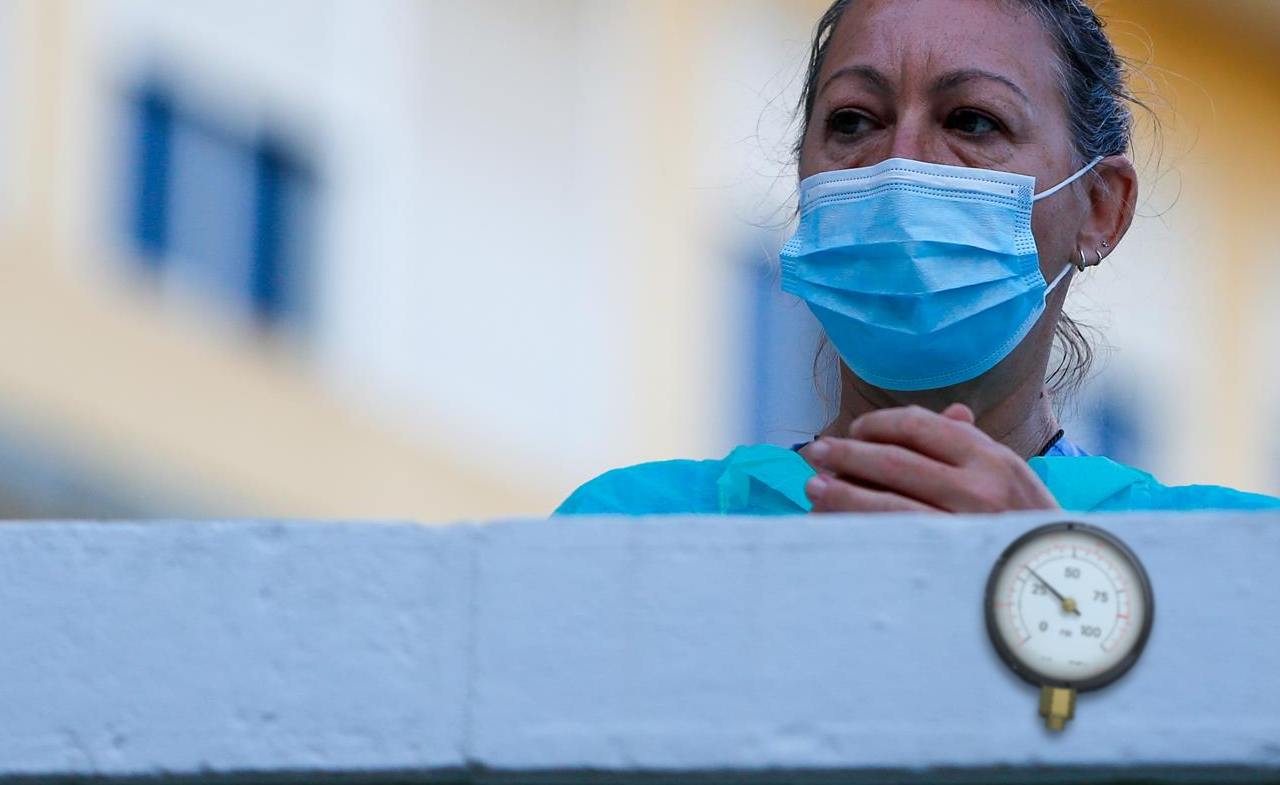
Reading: **30** psi
